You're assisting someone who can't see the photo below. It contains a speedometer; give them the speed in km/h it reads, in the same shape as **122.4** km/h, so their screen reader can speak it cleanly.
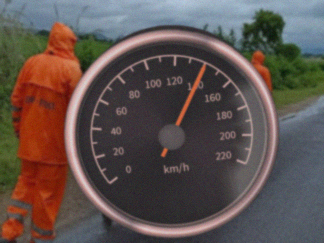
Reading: **140** km/h
